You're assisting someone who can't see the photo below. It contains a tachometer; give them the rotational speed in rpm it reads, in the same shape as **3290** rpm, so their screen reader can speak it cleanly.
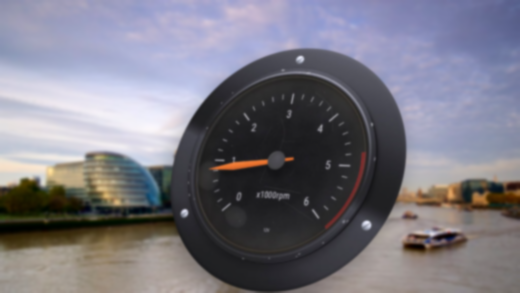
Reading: **800** rpm
